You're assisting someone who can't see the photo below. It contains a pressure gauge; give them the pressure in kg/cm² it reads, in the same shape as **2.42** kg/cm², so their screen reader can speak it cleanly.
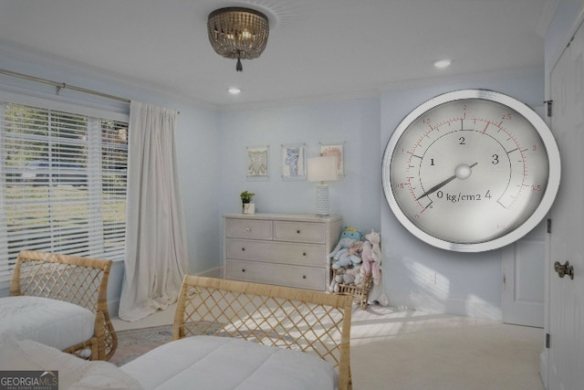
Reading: **0.2** kg/cm²
